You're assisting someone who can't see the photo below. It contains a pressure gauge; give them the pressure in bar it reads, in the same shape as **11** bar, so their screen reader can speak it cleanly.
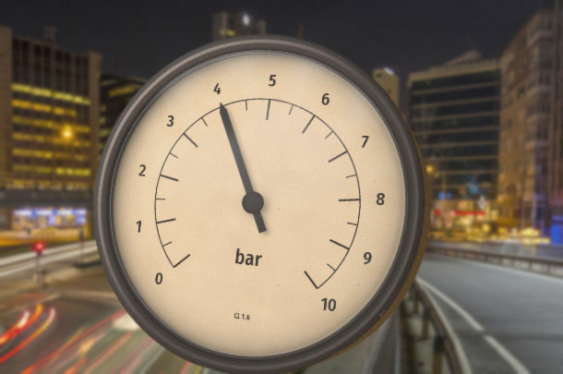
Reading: **4** bar
